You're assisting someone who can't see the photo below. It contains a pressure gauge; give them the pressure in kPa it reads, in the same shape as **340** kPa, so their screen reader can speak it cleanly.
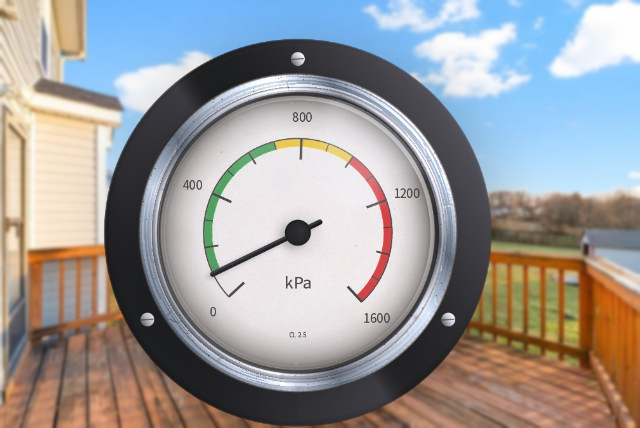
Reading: **100** kPa
